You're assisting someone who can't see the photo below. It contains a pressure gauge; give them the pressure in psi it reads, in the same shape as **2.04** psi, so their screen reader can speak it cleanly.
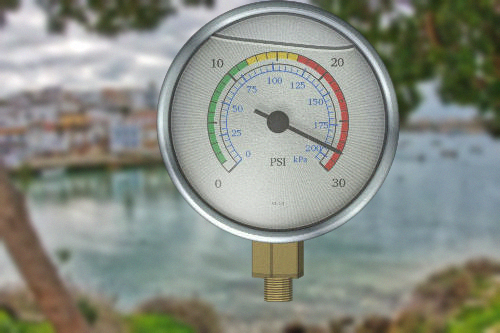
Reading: **28** psi
